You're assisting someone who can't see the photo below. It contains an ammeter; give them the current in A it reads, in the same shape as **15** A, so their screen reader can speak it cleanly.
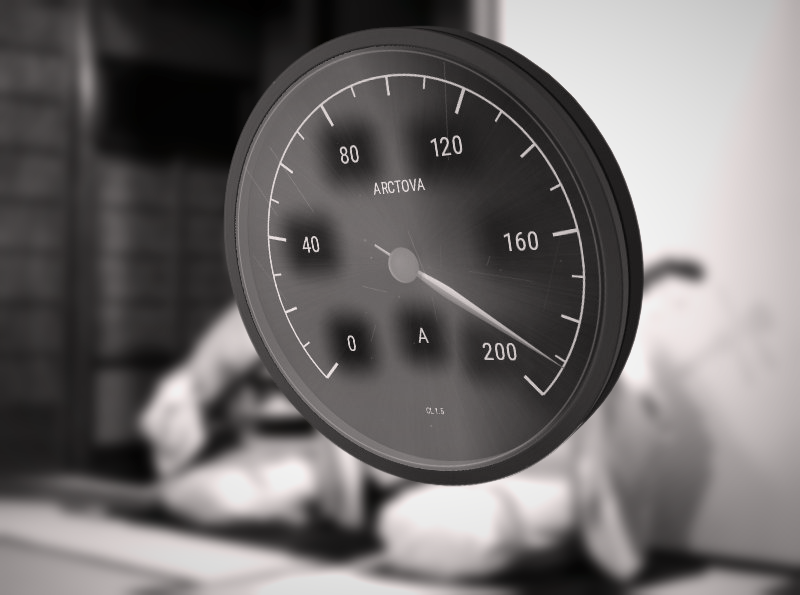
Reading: **190** A
